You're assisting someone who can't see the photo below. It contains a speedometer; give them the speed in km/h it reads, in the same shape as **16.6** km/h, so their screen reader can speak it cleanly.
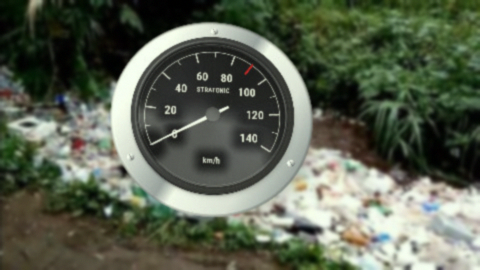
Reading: **0** km/h
